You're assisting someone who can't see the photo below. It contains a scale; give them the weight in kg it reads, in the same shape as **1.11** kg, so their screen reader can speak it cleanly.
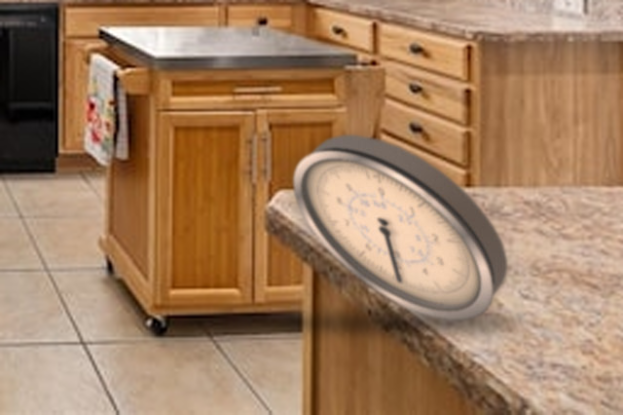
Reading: **5** kg
